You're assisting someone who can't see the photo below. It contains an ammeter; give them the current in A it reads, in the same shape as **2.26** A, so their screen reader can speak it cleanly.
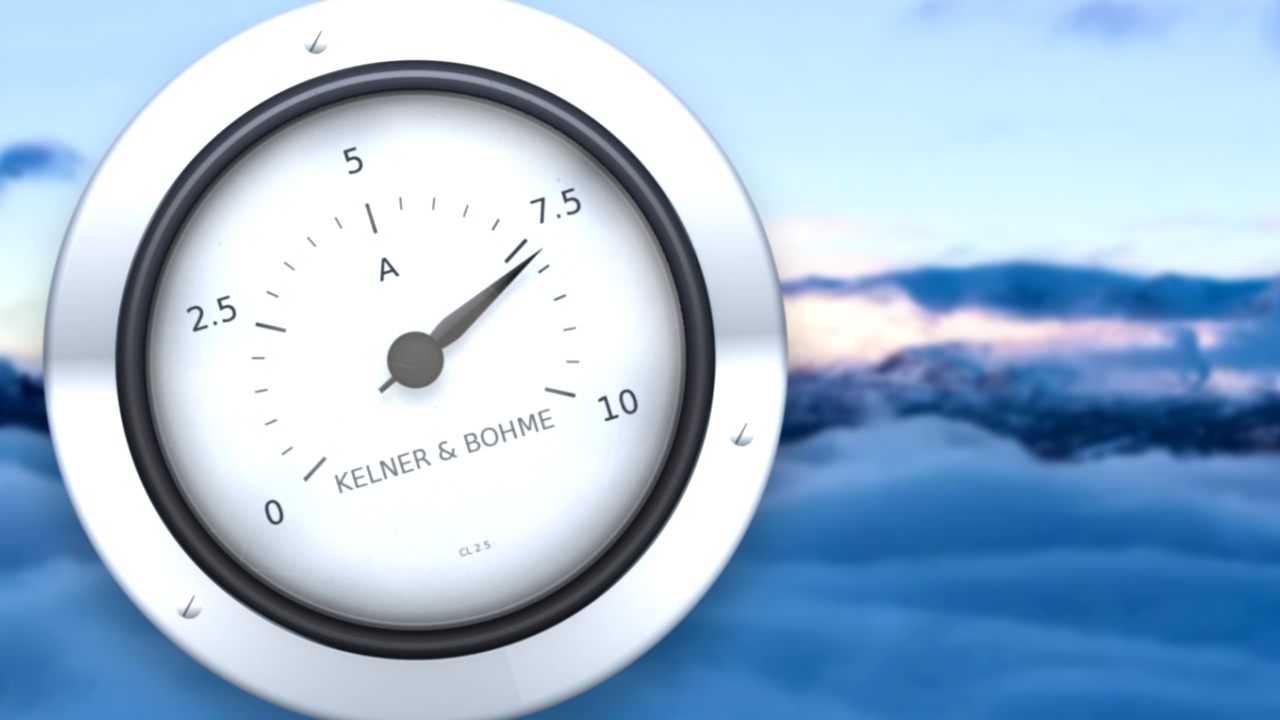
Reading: **7.75** A
